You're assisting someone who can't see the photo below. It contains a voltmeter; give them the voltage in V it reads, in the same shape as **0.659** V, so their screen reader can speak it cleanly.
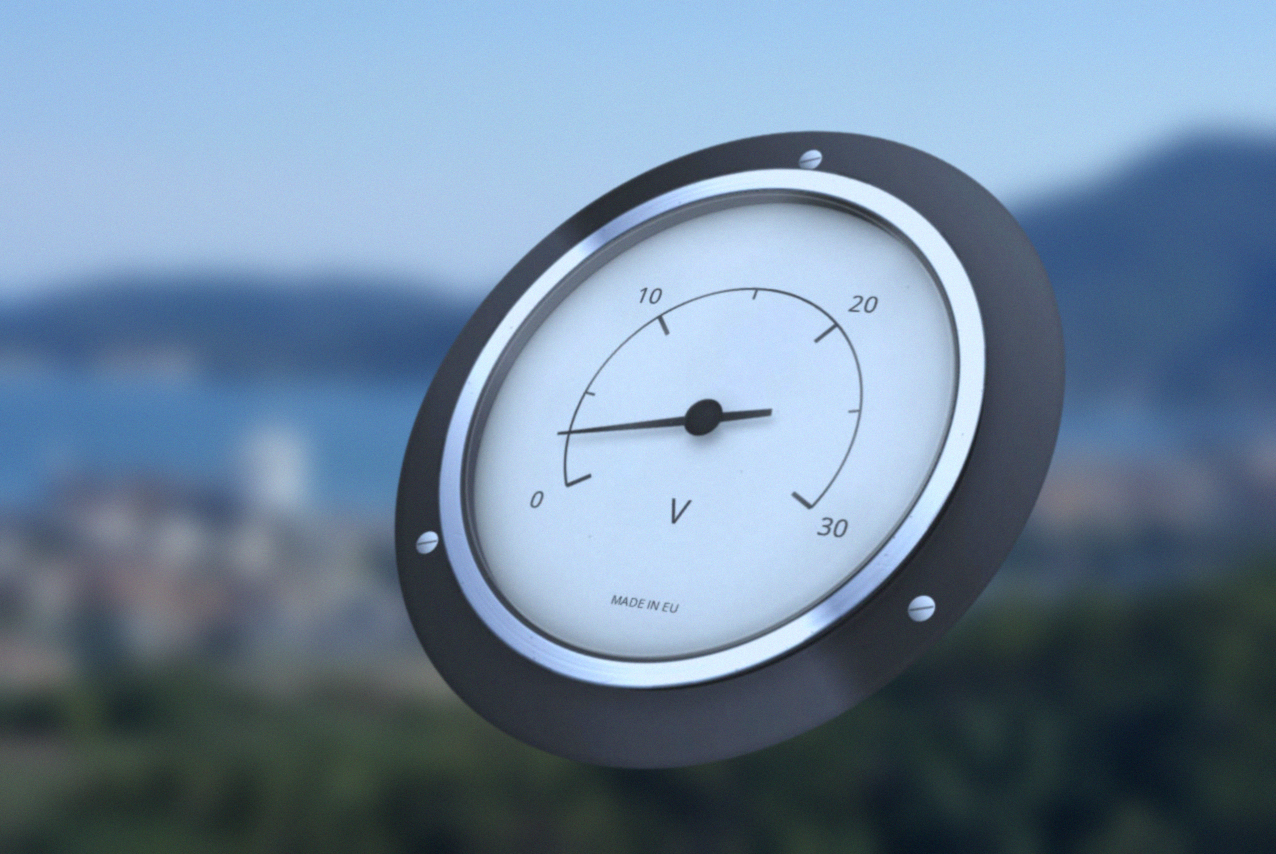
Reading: **2.5** V
